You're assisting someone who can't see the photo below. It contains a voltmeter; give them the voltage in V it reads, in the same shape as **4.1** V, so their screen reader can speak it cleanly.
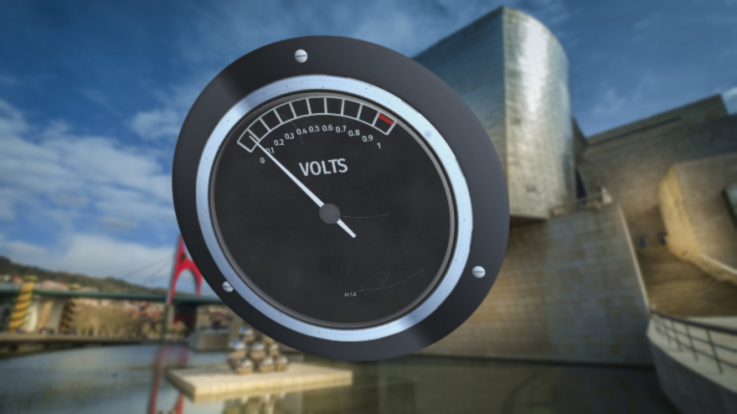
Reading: **0.1** V
